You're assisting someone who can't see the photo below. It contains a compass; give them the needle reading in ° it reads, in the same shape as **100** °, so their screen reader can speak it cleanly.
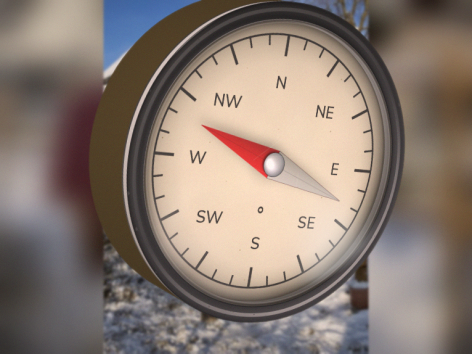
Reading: **290** °
